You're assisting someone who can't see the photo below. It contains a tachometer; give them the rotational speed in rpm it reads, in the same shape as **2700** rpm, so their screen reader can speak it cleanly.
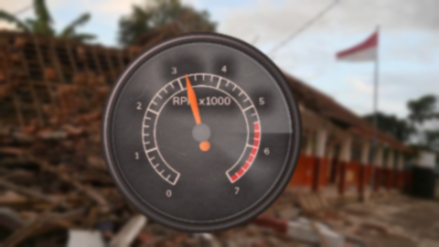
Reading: **3200** rpm
